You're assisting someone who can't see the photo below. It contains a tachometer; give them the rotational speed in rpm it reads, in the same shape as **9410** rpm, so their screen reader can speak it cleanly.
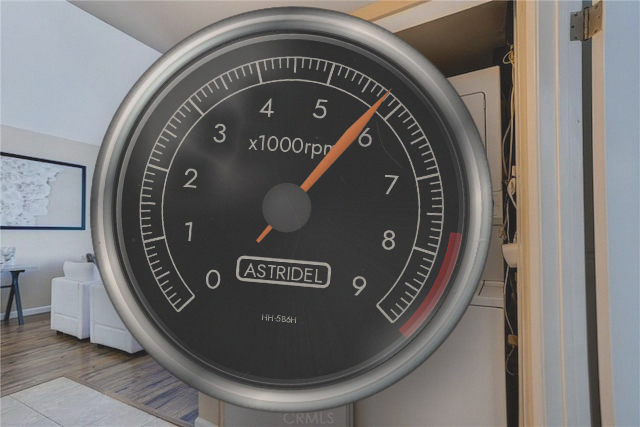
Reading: **5800** rpm
